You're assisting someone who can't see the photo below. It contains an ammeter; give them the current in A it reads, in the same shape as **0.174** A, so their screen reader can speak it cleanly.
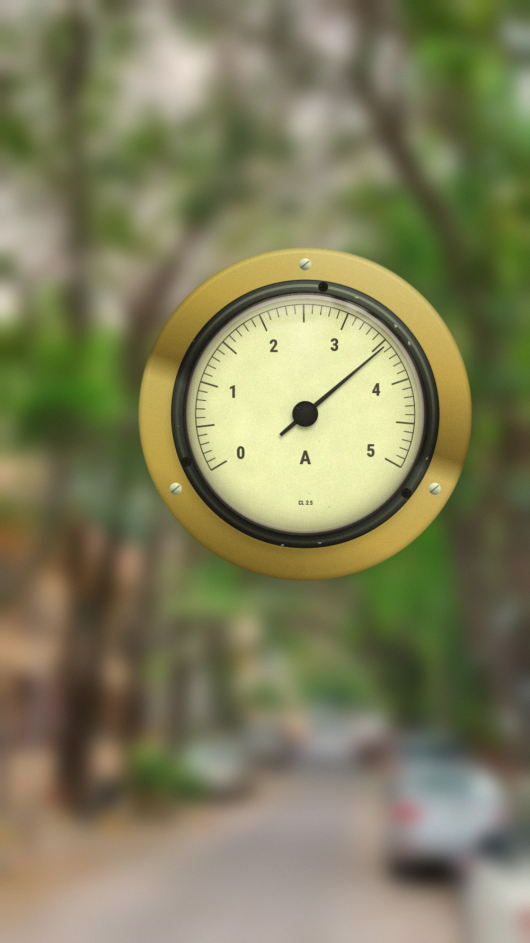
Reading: **3.55** A
